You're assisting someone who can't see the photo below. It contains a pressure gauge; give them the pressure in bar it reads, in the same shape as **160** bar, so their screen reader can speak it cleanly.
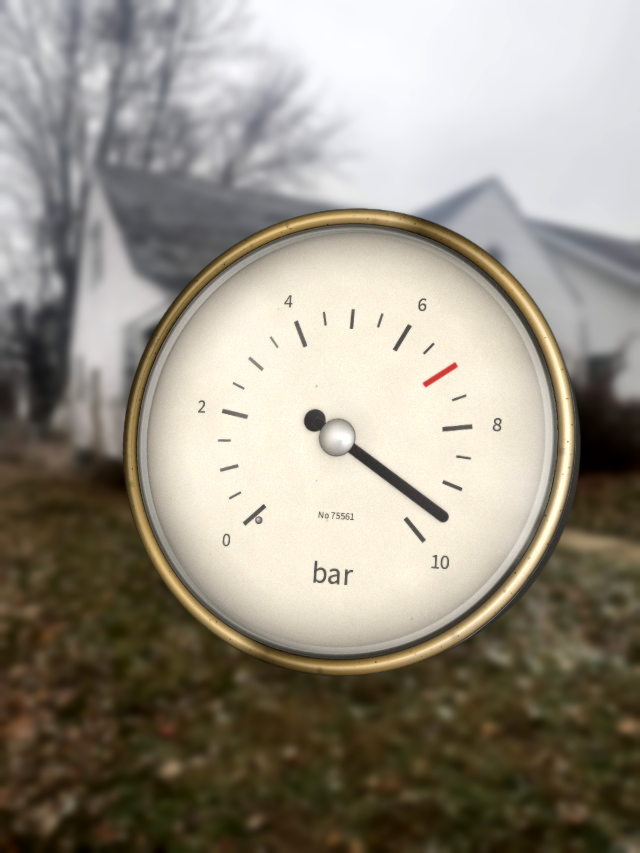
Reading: **9.5** bar
